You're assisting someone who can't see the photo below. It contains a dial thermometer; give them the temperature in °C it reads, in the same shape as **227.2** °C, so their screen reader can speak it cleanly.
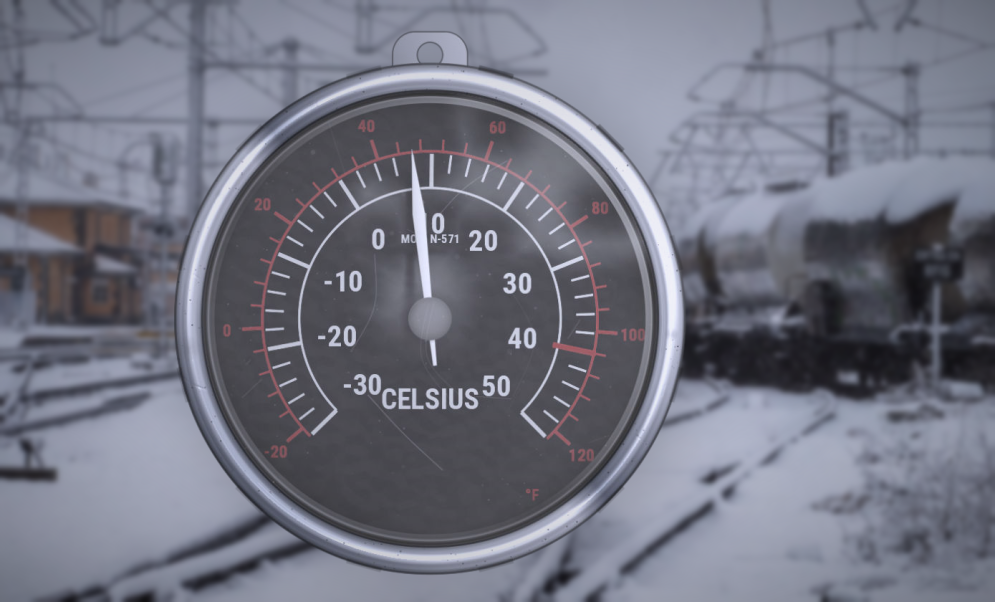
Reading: **8** °C
